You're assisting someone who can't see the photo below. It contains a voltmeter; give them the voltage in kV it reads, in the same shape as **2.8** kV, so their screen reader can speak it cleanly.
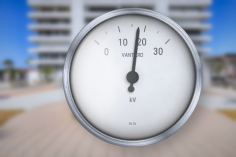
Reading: **17.5** kV
